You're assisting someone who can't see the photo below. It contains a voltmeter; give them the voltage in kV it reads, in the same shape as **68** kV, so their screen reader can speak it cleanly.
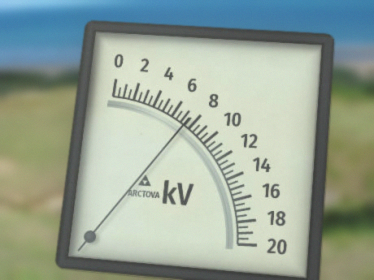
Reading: **7.5** kV
